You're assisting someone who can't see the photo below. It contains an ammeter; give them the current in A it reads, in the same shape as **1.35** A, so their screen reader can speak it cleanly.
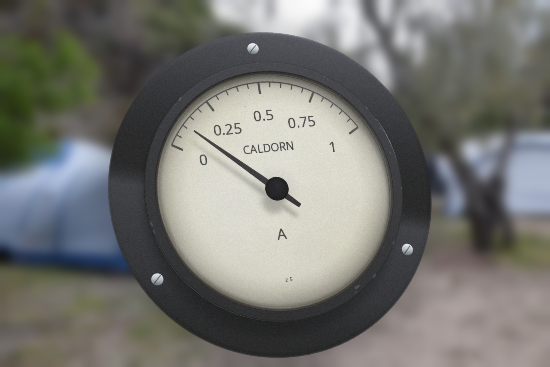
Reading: **0.1** A
